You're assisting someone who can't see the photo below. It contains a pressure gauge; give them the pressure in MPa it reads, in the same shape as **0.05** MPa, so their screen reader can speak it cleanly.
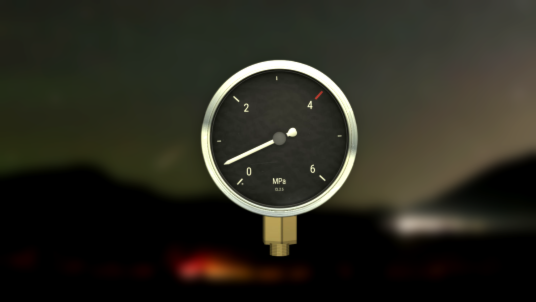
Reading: **0.5** MPa
